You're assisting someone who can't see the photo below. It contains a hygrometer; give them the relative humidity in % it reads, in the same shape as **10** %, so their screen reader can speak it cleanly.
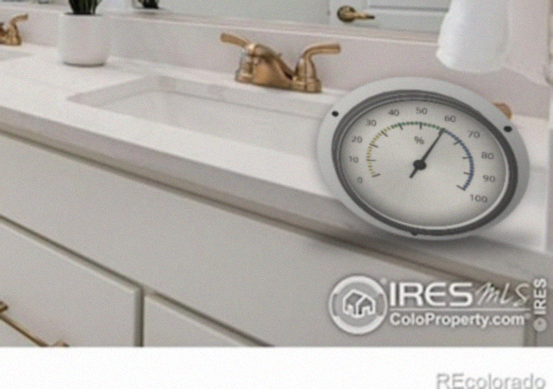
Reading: **60** %
